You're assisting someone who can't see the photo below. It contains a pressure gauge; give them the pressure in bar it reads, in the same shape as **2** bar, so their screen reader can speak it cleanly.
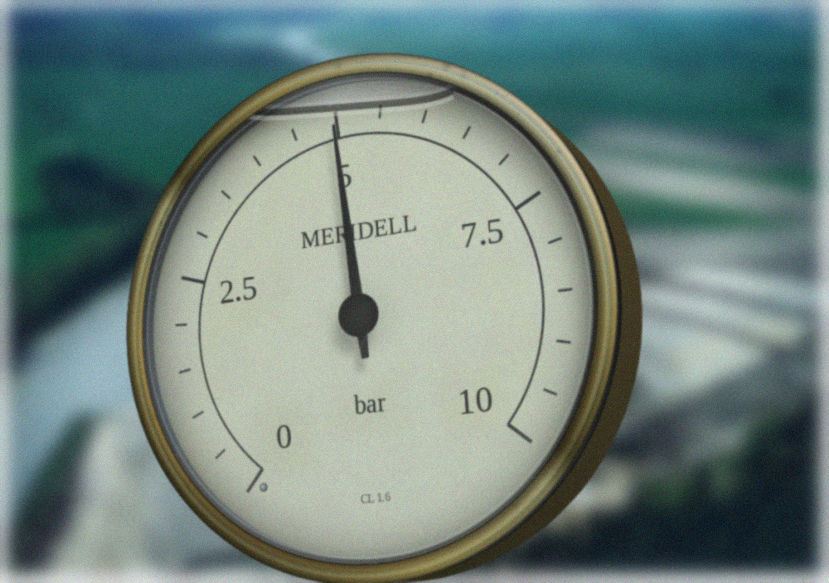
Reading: **5** bar
